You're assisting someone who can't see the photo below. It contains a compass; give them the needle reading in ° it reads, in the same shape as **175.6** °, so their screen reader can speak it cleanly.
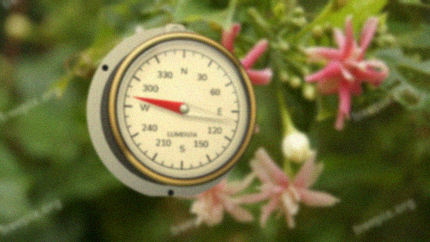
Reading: **280** °
